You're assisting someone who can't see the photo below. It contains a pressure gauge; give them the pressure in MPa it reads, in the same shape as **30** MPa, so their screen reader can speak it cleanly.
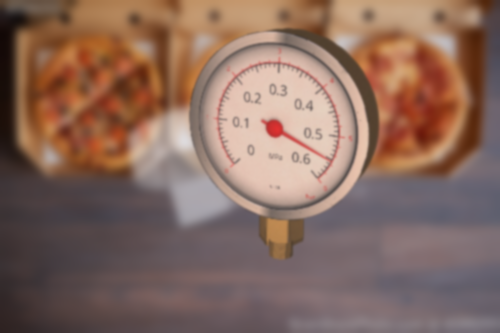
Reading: **0.55** MPa
